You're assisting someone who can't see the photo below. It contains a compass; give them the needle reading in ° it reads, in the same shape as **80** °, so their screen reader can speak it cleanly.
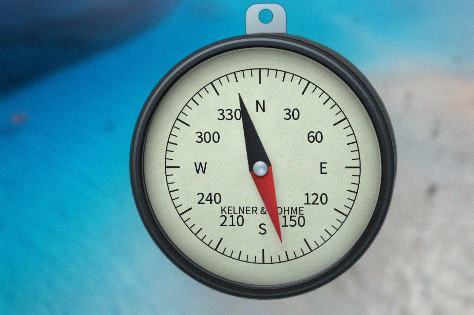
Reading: **165** °
